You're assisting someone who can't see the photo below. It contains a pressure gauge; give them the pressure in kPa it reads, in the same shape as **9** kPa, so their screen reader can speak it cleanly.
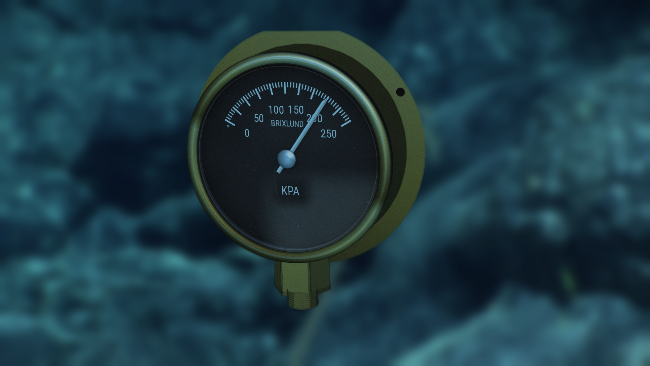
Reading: **200** kPa
